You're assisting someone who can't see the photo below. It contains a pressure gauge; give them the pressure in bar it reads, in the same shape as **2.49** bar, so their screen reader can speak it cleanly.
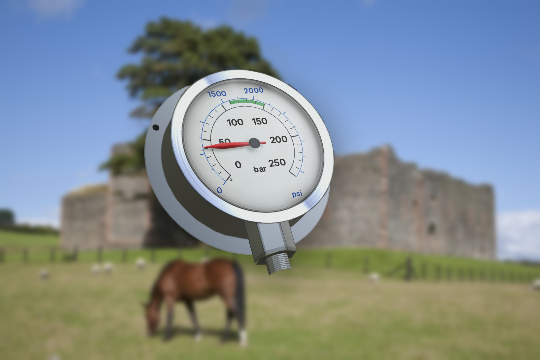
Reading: **40** bar
